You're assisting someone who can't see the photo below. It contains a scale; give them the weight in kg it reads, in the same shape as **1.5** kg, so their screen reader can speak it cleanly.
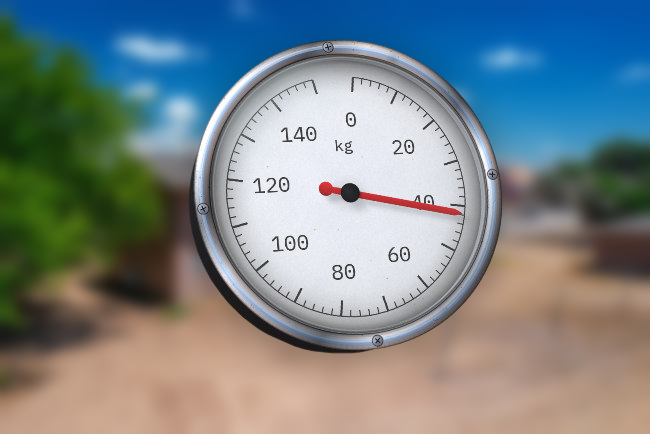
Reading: **42** kg
